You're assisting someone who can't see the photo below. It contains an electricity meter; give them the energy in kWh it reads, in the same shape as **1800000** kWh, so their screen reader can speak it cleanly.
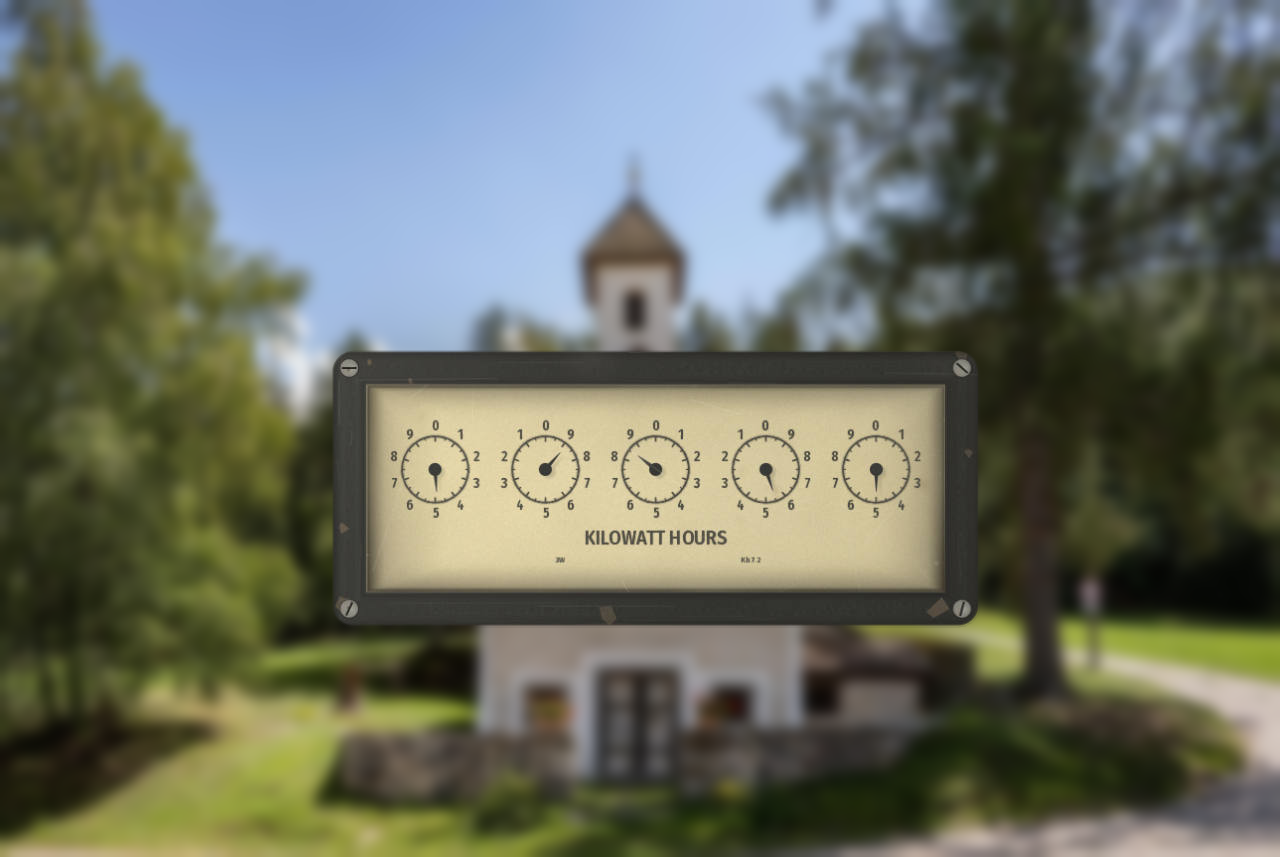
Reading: **48855** kWh
